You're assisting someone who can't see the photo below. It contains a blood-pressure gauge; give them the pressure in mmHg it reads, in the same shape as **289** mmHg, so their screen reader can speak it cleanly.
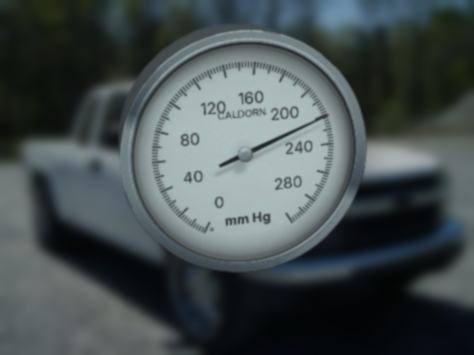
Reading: **220** mmHg
